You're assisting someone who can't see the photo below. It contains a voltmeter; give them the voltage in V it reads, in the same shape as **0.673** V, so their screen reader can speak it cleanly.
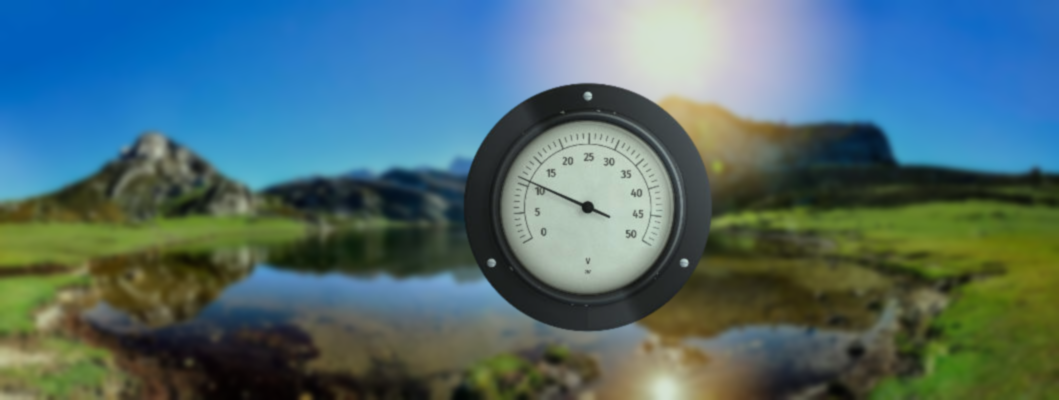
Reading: **11** V
